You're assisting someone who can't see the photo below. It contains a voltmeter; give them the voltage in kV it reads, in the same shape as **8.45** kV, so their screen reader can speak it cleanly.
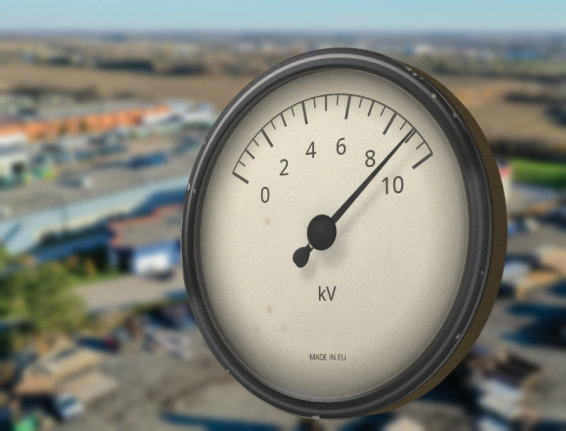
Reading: **9** kV
